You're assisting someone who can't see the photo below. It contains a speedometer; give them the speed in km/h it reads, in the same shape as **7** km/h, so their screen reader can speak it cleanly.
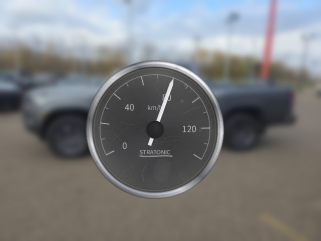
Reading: **80** km/h
